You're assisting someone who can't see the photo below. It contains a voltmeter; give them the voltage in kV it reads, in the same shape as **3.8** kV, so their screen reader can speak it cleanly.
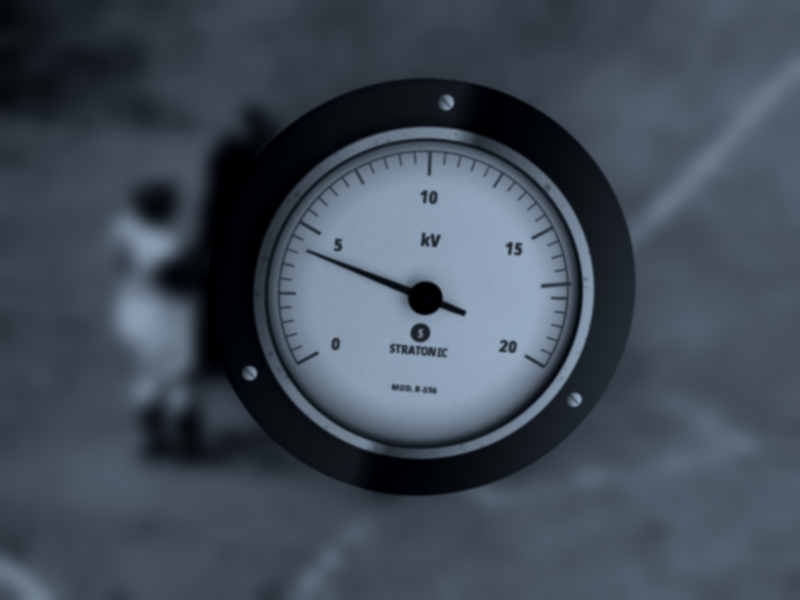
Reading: **4.25** kV
